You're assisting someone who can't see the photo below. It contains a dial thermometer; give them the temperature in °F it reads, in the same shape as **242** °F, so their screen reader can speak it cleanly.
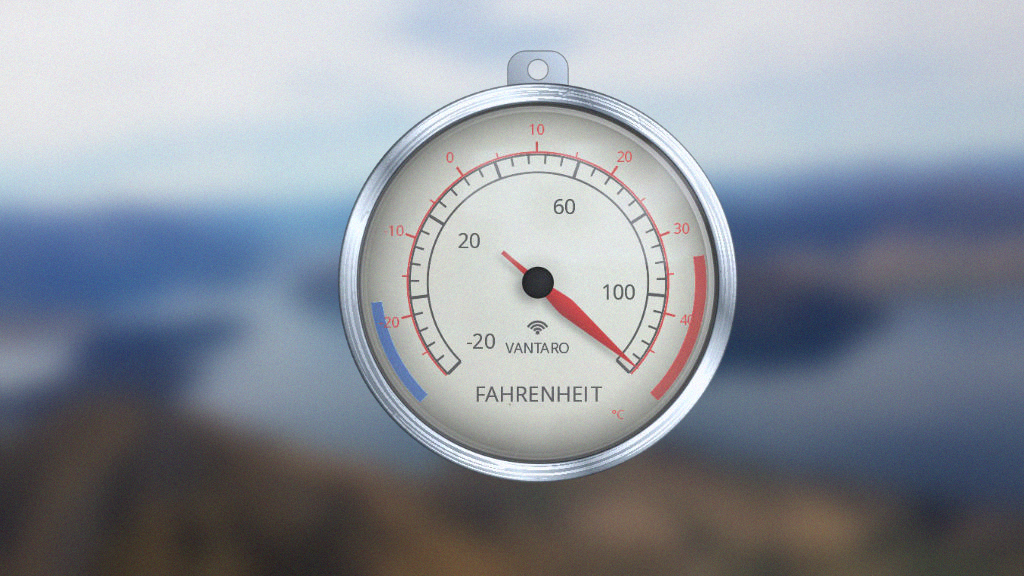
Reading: **118** °F
